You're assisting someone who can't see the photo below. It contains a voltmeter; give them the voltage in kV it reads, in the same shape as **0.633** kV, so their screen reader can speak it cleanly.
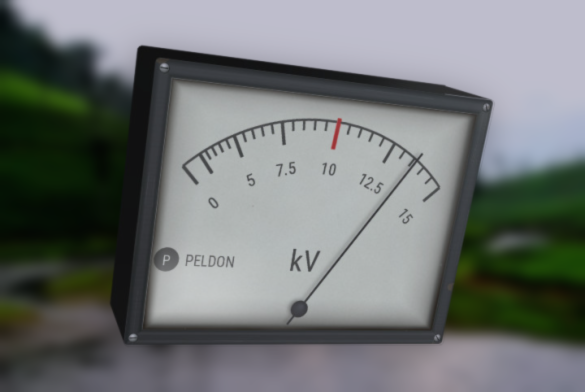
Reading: **13.5** kV
